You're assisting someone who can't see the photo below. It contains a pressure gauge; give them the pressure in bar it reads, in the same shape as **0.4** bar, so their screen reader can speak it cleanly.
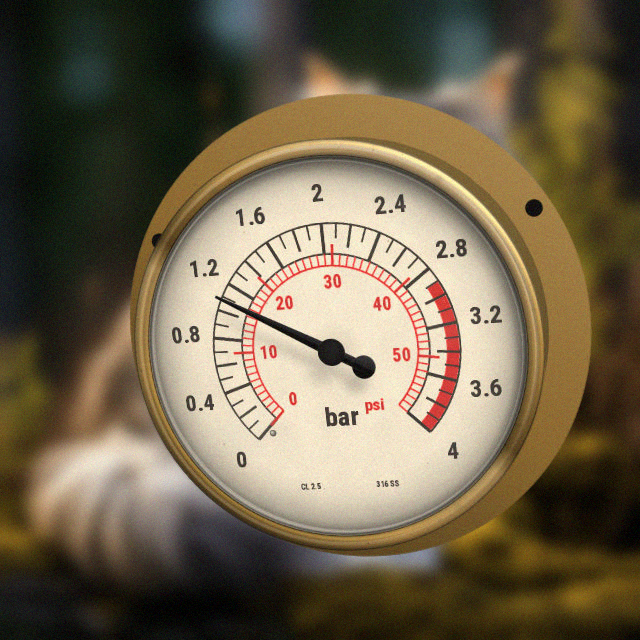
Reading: **1.1** bar
